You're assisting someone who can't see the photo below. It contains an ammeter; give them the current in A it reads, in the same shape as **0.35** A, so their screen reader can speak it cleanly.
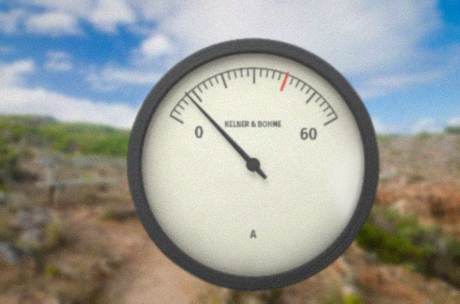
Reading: **8** A
